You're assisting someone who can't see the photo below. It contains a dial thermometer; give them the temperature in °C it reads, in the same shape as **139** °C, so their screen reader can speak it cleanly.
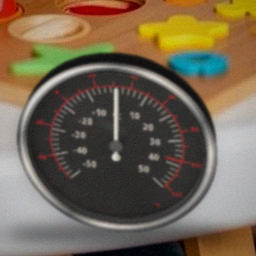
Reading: **0** °C
